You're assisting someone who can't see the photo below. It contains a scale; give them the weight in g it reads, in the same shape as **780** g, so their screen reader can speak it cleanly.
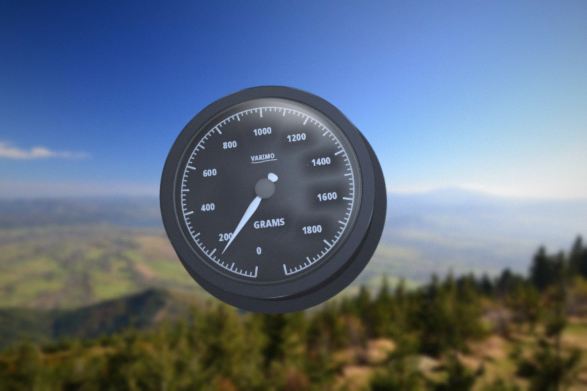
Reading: **160** g
